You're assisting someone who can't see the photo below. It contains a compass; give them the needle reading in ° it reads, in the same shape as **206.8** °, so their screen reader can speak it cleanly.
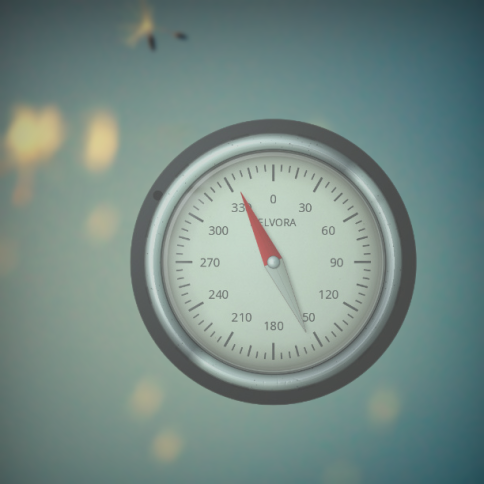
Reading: **335** °
